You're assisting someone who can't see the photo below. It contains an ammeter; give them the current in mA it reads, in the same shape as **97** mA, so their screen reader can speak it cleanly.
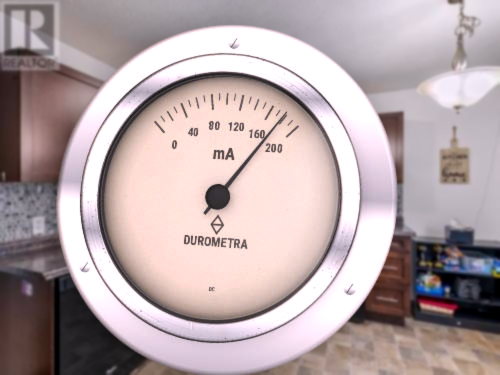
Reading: **180** mA
